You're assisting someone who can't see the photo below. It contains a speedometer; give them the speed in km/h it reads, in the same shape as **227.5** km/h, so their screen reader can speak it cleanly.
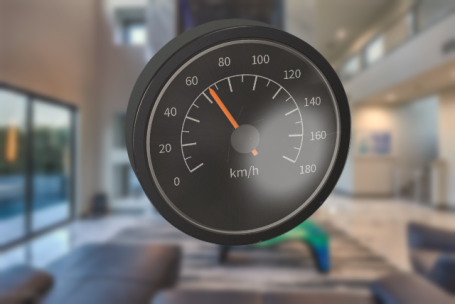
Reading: **65** km/h
